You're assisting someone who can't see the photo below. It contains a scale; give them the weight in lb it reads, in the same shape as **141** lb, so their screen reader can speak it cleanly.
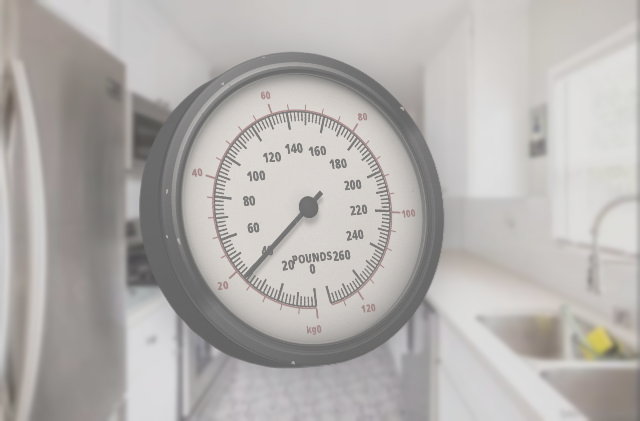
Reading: **40** lb
